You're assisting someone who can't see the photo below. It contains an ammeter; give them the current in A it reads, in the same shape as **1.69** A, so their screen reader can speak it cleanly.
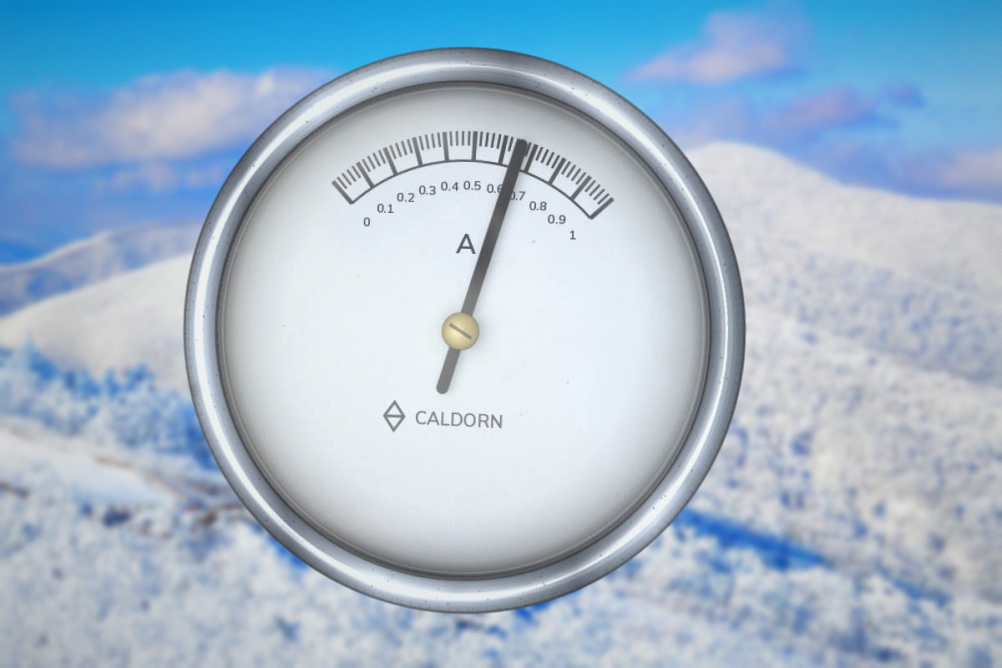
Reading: **0.66** A
